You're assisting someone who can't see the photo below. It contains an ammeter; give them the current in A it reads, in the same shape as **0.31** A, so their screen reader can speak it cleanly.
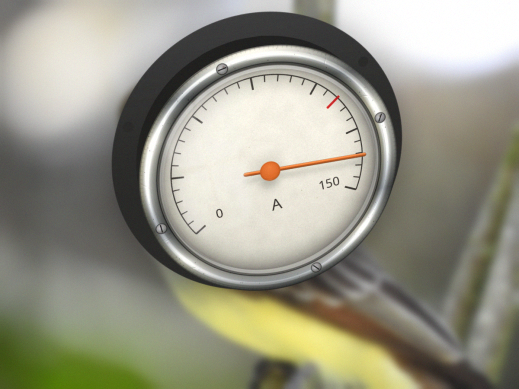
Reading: **135** A
